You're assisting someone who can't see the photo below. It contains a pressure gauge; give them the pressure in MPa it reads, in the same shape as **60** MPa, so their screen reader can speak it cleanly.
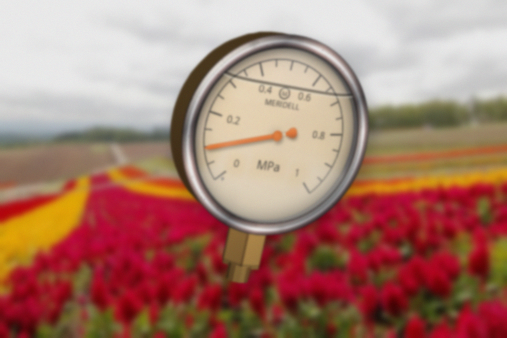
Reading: **0.1** MPa
